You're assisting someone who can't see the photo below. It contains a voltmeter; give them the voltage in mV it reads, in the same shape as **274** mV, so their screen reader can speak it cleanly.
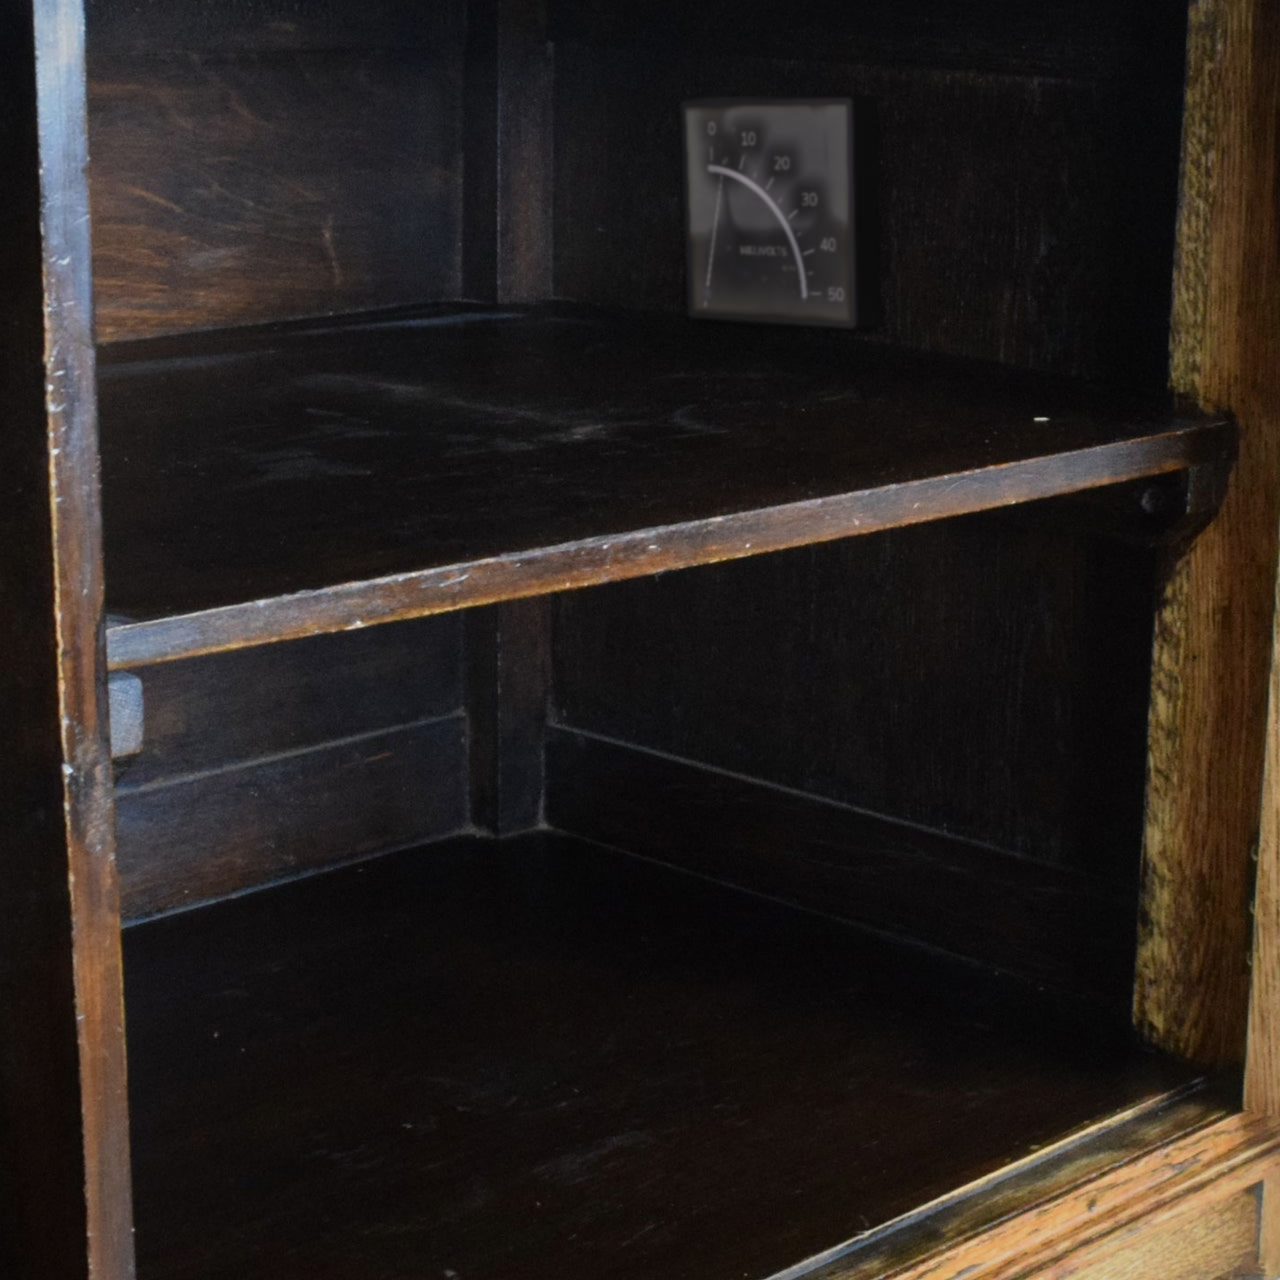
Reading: **5** mV
